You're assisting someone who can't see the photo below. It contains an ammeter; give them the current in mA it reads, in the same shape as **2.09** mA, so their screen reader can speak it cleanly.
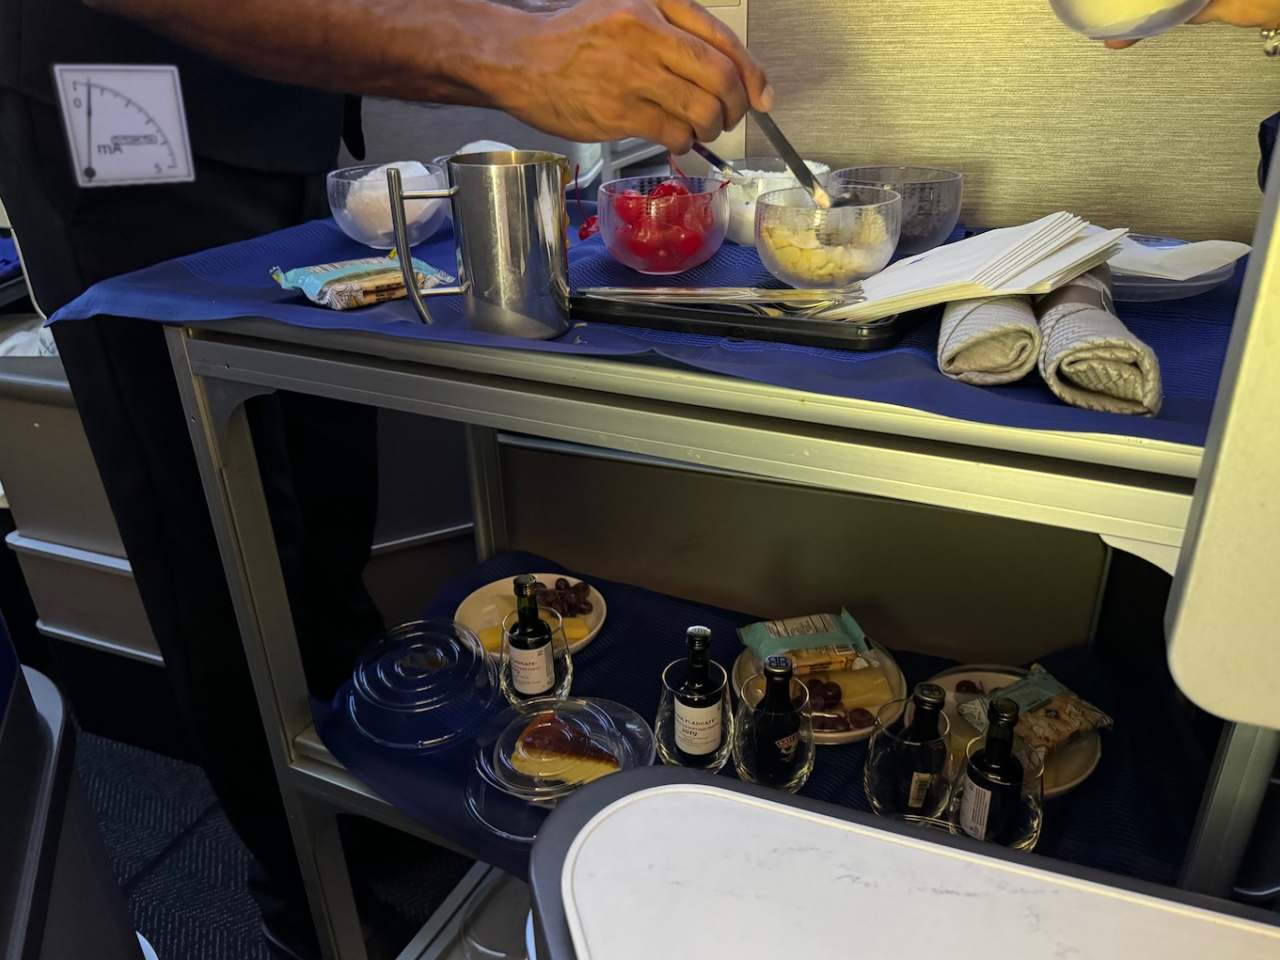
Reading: **0.5** mA
